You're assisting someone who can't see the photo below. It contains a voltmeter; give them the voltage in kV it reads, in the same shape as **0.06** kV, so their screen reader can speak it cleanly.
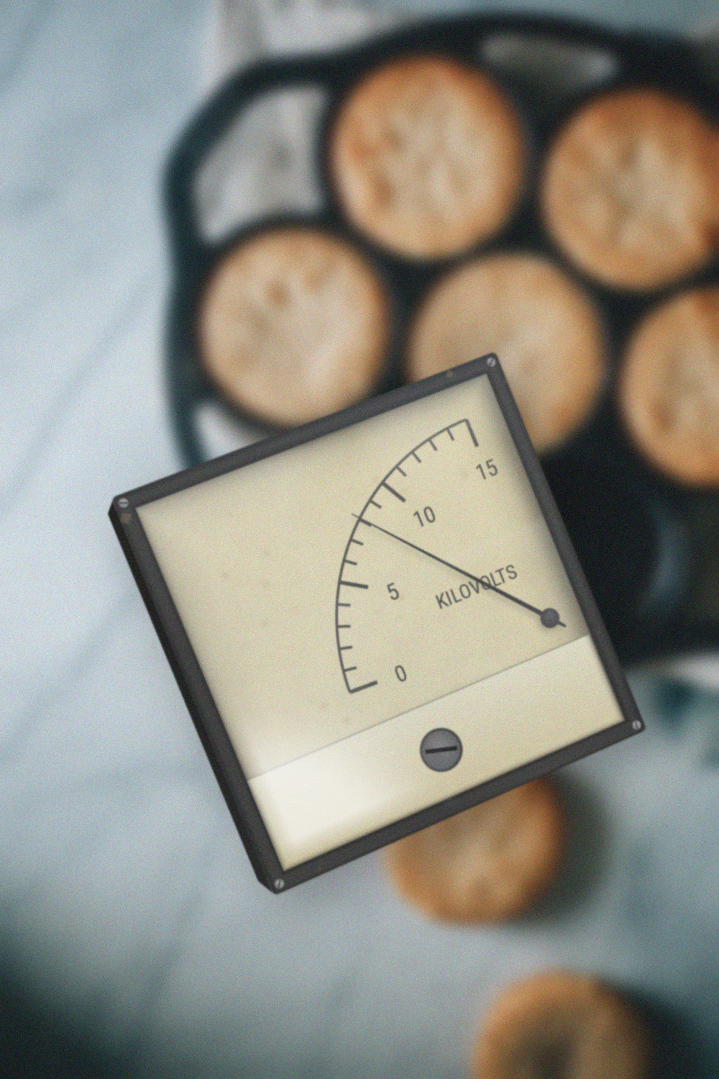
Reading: **8** kV
